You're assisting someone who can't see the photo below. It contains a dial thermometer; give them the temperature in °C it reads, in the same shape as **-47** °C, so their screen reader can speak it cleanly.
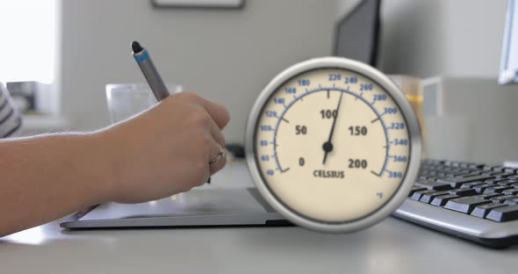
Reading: **112.5** °C
